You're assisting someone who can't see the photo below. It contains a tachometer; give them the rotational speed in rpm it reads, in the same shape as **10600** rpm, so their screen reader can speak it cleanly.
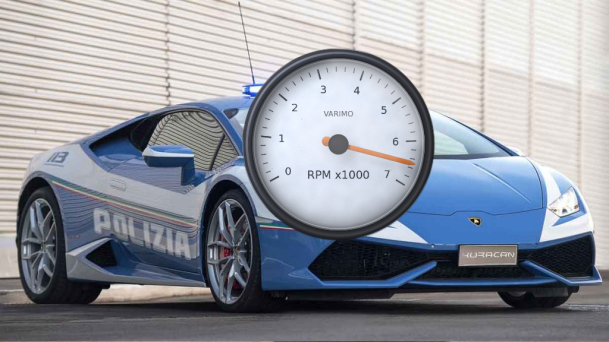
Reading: **6500** rpm
